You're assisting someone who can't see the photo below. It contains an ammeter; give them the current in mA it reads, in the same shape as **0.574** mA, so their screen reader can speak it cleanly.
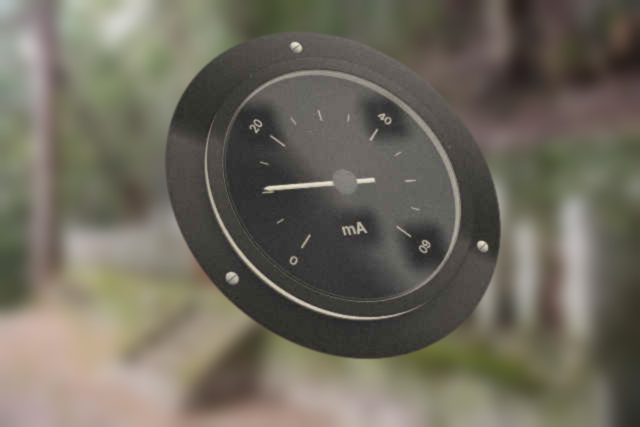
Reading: **10** mA
